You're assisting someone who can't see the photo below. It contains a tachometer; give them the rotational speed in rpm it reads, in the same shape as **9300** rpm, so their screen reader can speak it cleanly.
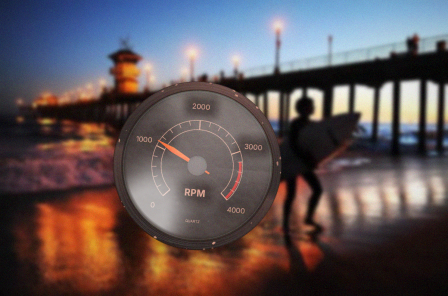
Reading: **1100** rpm
